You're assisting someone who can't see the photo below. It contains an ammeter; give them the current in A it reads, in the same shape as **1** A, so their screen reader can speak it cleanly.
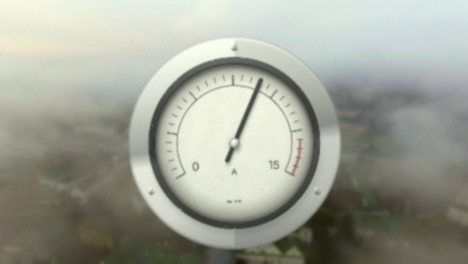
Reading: **9** A
